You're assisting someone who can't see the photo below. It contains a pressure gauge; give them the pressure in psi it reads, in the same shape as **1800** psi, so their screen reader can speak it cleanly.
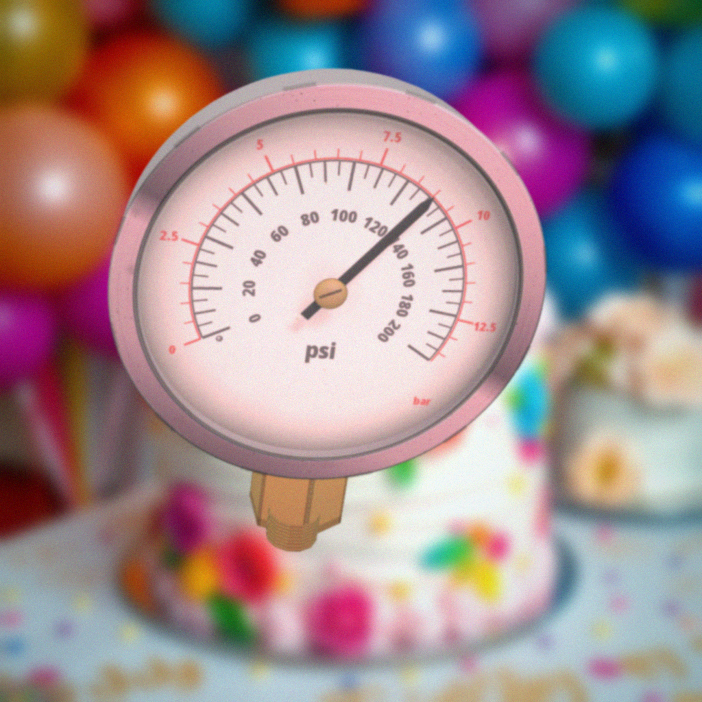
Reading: **130** psi
